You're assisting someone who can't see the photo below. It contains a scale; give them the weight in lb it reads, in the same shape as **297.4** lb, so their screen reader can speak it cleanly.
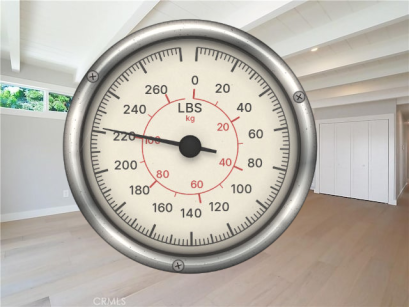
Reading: **222** lb
